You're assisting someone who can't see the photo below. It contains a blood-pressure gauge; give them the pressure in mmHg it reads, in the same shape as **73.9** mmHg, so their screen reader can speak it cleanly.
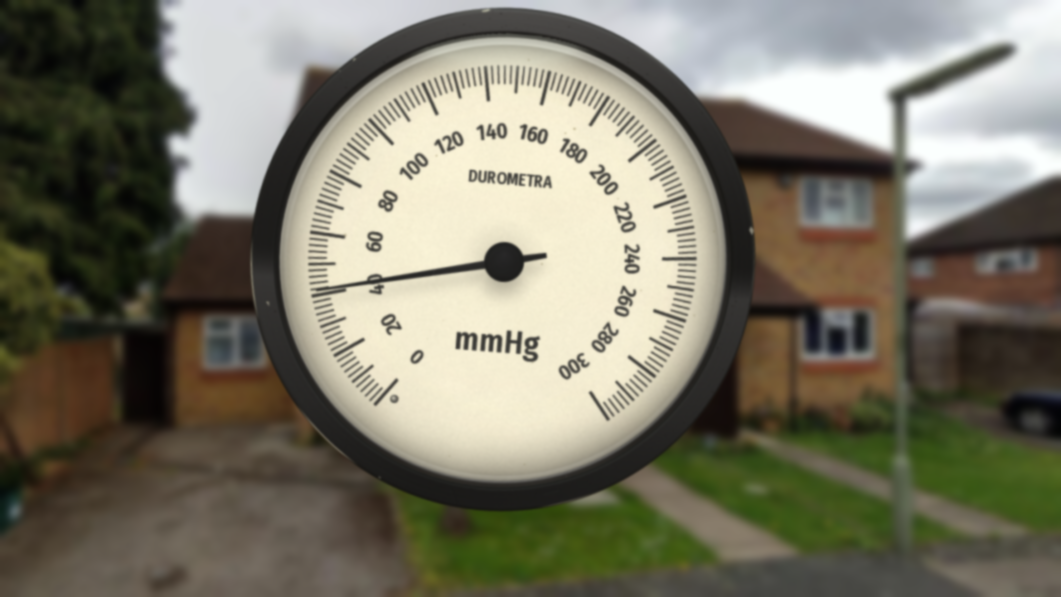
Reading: **42** mmHg
